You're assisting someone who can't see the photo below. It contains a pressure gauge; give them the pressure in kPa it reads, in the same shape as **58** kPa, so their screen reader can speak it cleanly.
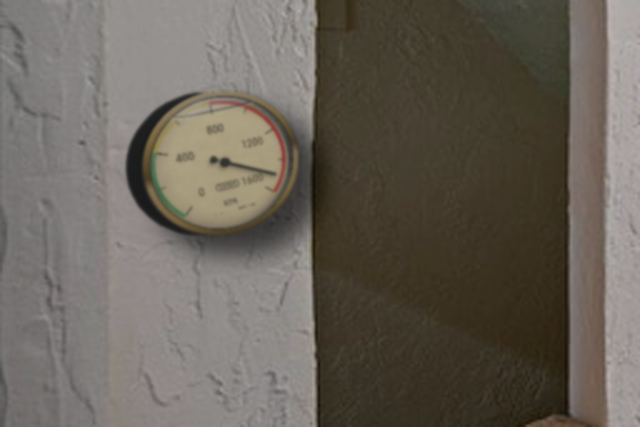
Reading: **1500** kPa
